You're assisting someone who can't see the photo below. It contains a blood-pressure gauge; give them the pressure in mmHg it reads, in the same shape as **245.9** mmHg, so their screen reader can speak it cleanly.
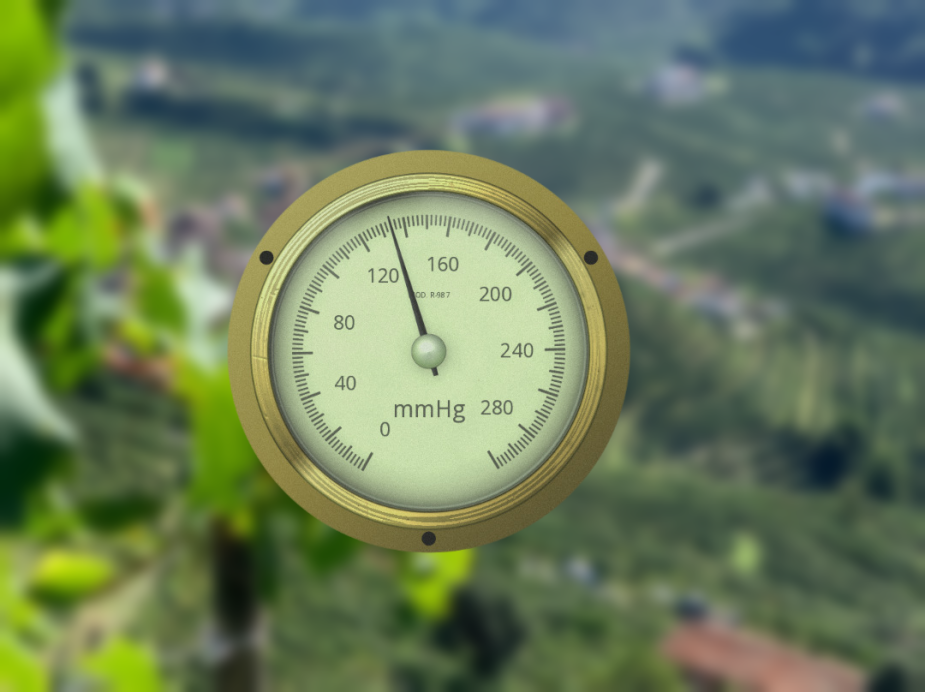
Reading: **134** mmHg
